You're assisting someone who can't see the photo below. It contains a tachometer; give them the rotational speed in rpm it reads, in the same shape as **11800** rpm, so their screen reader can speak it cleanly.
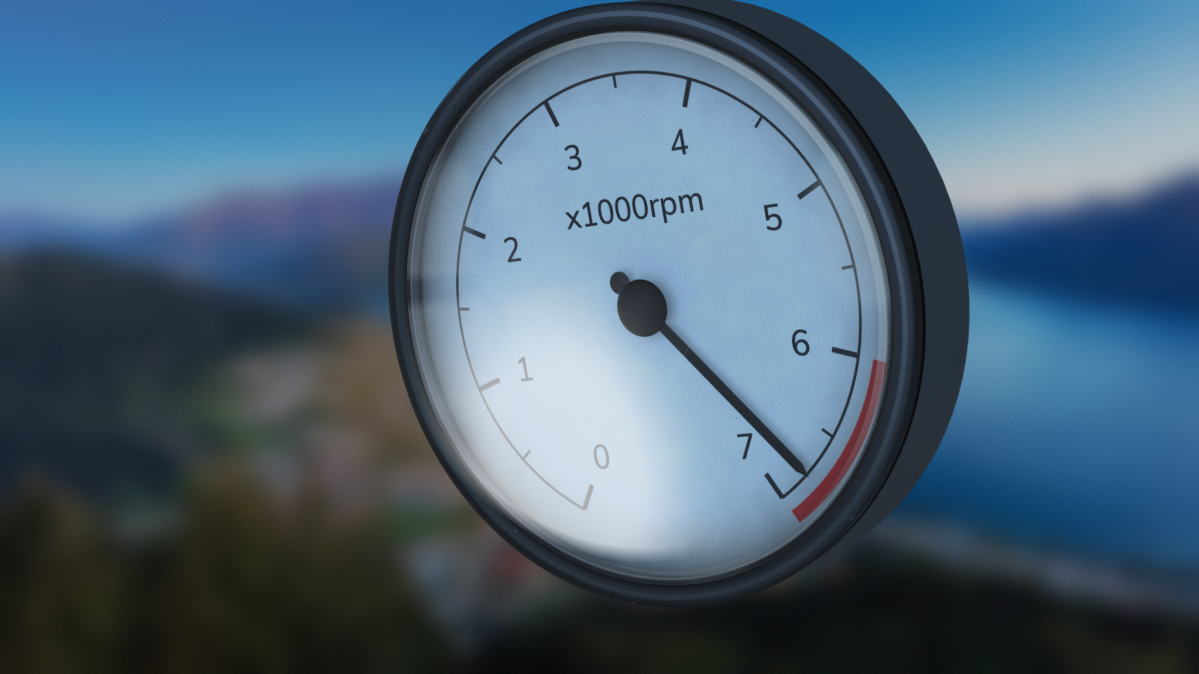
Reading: **6750** rpm
